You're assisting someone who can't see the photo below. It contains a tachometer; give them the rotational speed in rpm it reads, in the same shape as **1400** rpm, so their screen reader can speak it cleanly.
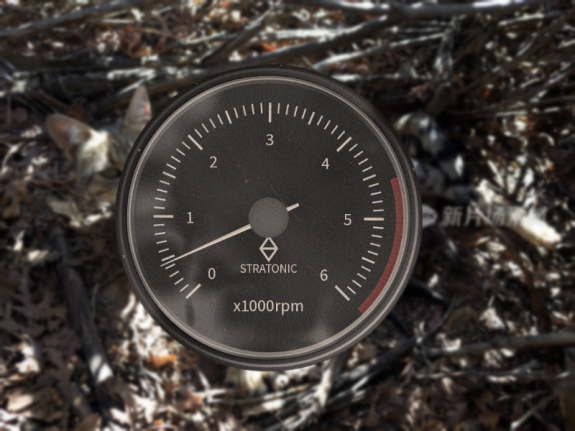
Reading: **450** rpm
